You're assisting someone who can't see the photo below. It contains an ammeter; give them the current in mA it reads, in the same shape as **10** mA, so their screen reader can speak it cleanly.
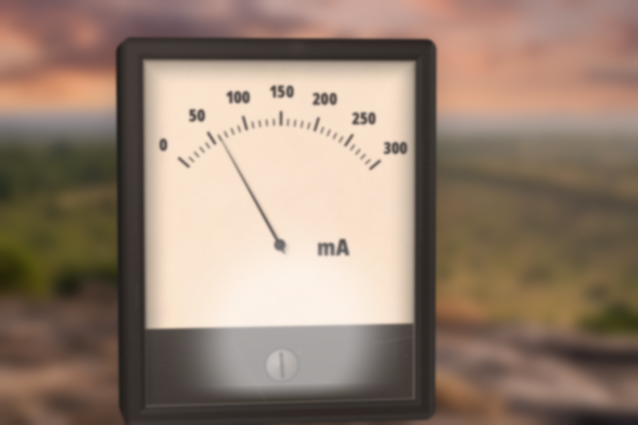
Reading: **60** mA
